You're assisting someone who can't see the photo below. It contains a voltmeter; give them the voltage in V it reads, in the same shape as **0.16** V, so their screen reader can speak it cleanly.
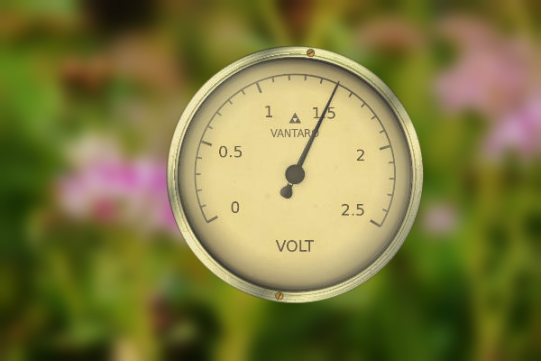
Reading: **1.5** V
